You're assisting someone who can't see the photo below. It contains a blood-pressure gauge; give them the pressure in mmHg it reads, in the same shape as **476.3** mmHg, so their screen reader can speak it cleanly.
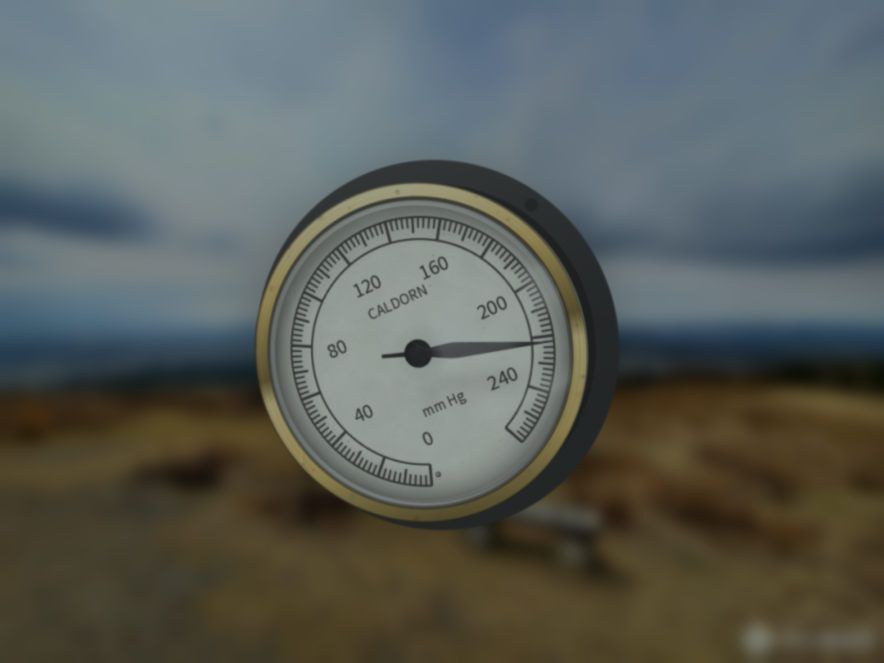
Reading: **222** mmHg
